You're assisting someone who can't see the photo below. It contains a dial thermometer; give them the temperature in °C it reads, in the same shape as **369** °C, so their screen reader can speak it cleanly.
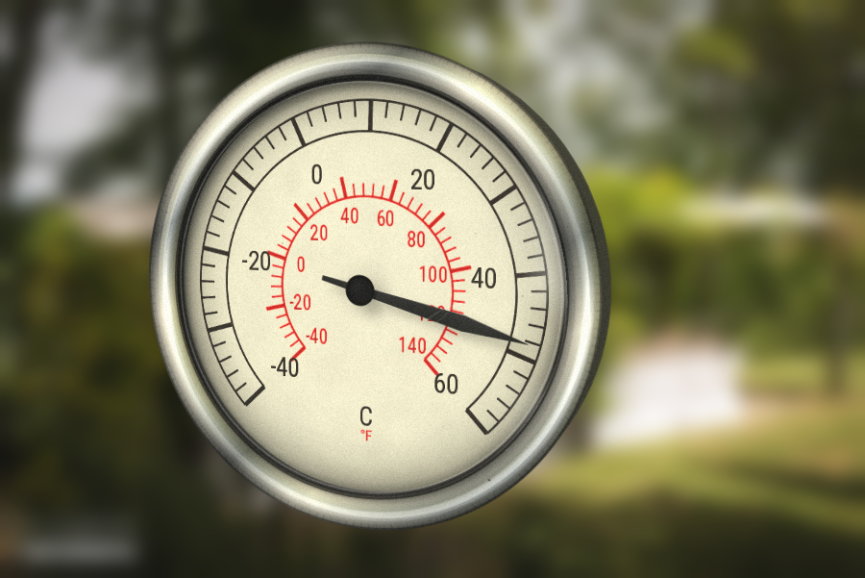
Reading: **48** °C
